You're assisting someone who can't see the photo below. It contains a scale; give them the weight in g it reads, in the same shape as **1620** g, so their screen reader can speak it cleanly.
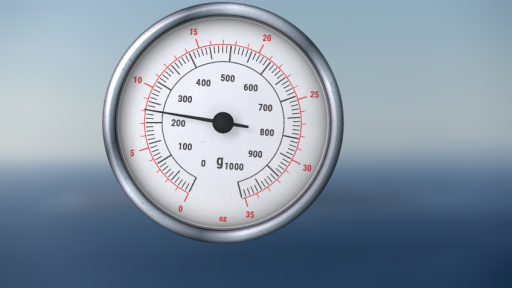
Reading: **230** g
